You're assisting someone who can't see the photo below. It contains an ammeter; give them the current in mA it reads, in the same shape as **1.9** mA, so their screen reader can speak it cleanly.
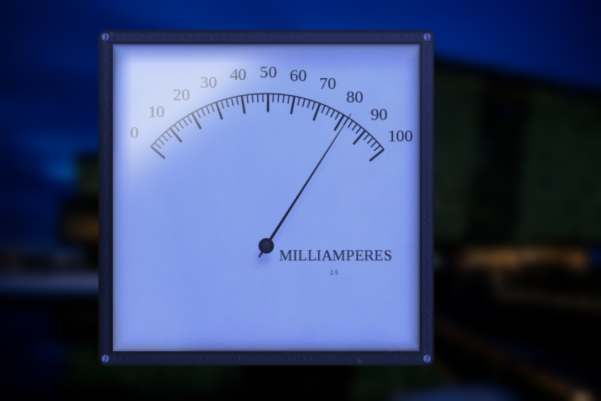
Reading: **82** mA
